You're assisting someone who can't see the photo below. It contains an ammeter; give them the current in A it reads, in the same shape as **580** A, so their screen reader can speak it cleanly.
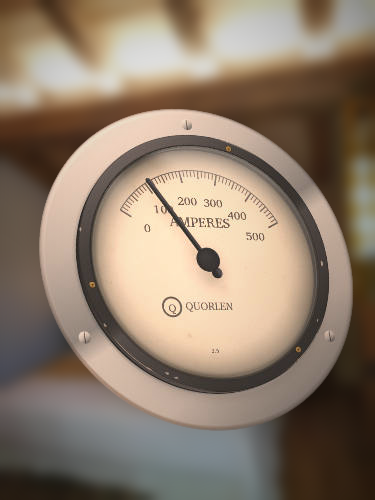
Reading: **100** A
